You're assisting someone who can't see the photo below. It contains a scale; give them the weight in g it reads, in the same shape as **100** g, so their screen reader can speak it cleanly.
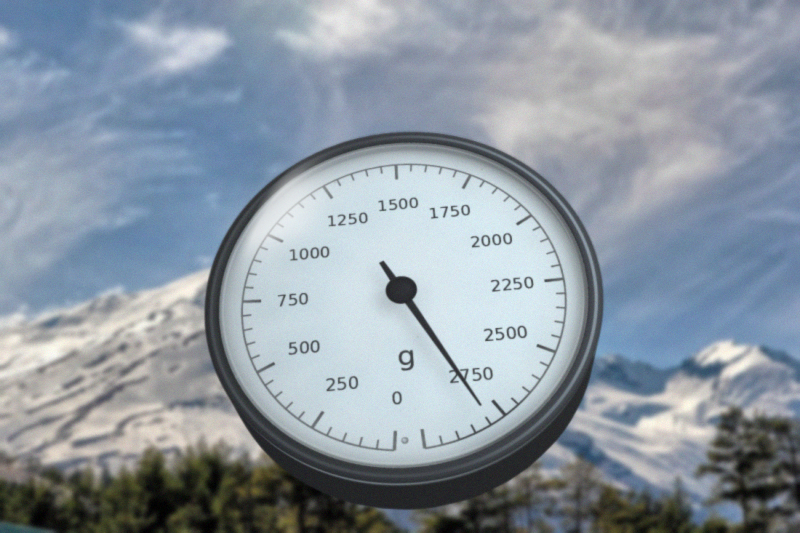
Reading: **2800** g
